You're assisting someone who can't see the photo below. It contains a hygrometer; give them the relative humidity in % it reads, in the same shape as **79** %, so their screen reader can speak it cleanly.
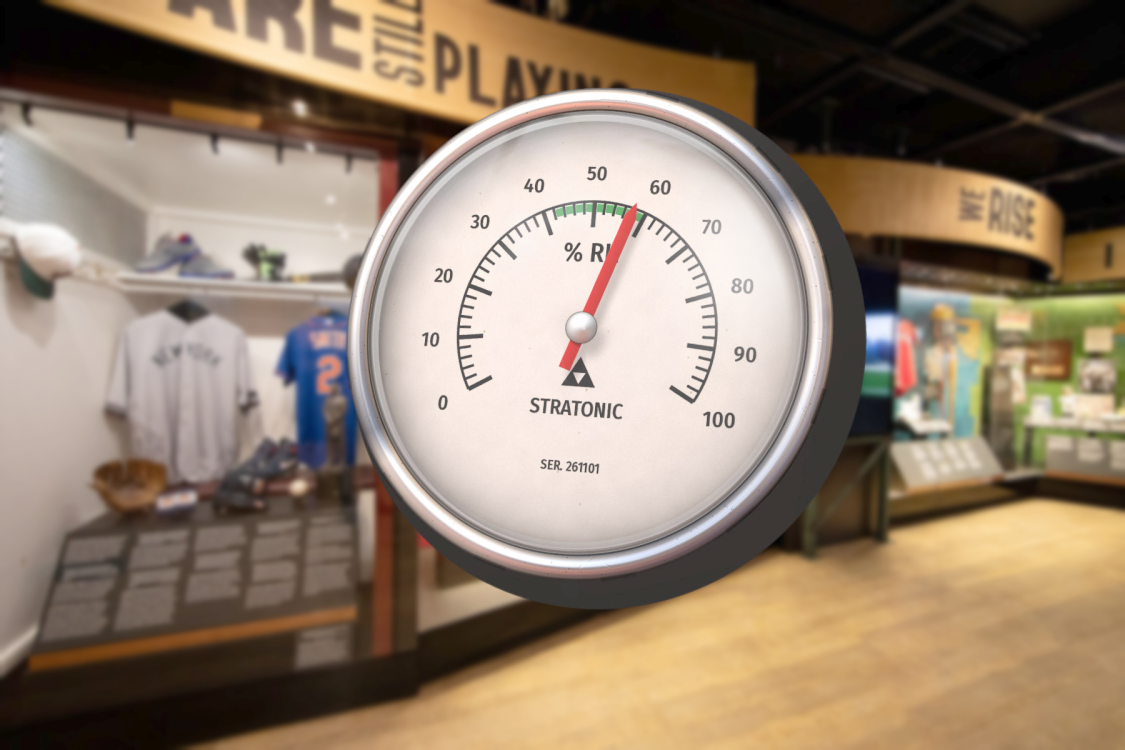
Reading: **58** %
